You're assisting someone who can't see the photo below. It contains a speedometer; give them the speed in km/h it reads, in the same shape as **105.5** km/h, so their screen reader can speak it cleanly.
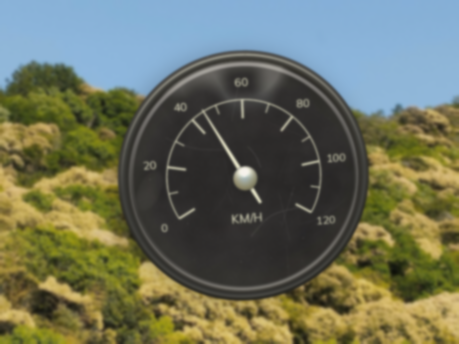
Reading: **45** km/h
